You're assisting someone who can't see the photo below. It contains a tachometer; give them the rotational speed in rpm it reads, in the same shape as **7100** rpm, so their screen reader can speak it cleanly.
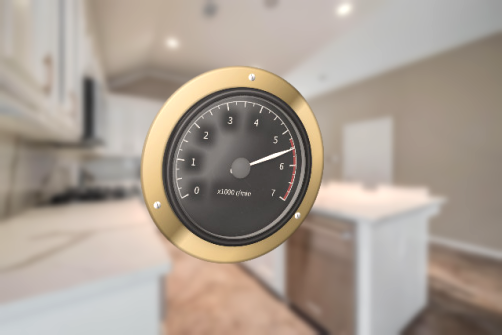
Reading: **5500** rpm
